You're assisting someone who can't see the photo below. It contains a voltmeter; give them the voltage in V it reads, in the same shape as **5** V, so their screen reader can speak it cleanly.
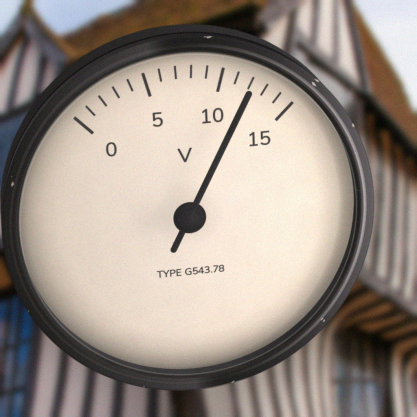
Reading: **12** V
